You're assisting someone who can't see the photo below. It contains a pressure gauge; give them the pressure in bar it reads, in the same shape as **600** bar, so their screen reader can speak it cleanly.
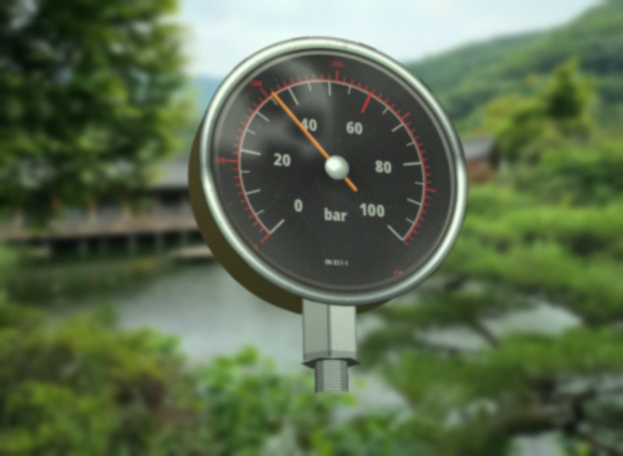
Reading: **35** bar
